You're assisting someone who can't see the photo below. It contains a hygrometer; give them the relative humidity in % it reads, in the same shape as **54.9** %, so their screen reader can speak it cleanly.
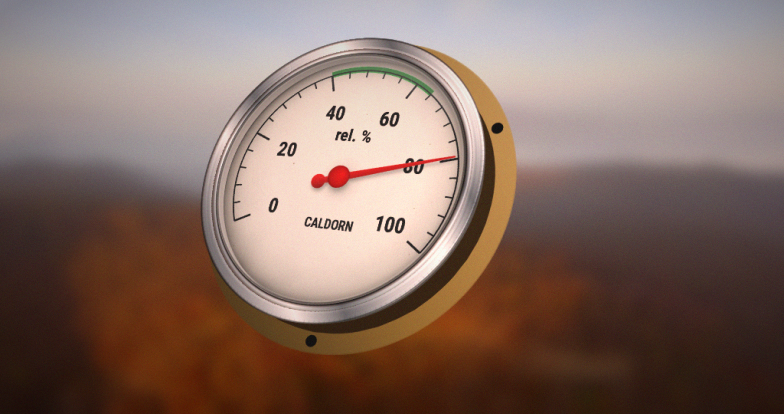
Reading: **80** %
